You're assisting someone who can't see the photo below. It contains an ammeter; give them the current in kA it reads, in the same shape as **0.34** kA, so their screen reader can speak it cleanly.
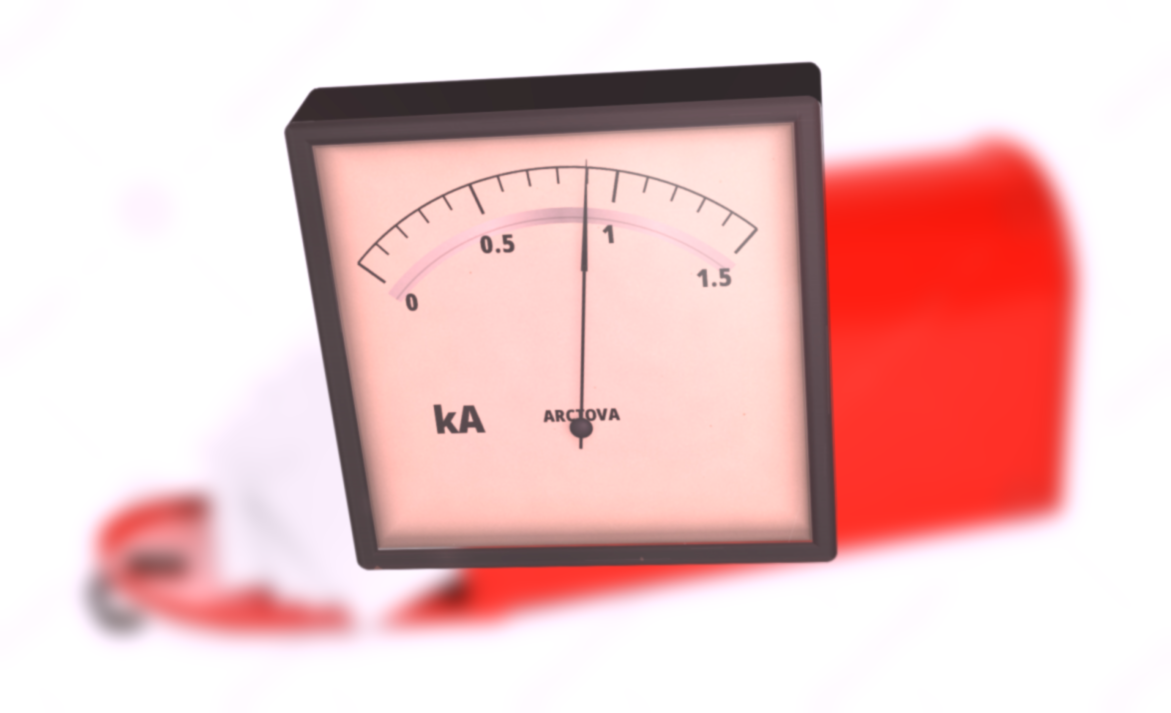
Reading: **0.9** kA
